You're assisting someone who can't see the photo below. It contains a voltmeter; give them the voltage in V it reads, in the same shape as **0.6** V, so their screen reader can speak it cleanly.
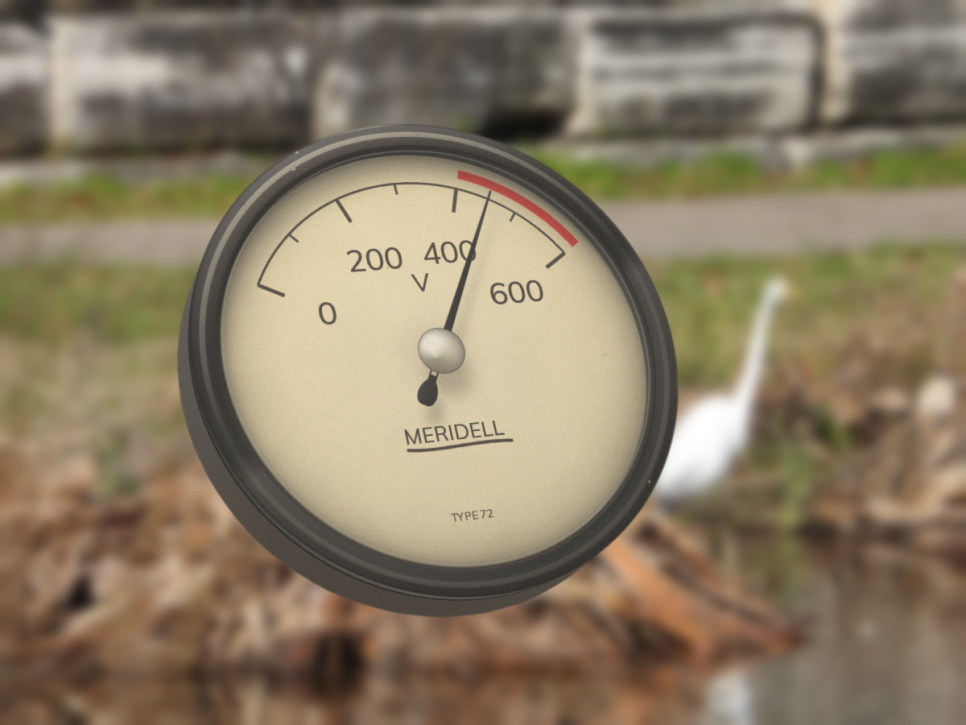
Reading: **450** V
